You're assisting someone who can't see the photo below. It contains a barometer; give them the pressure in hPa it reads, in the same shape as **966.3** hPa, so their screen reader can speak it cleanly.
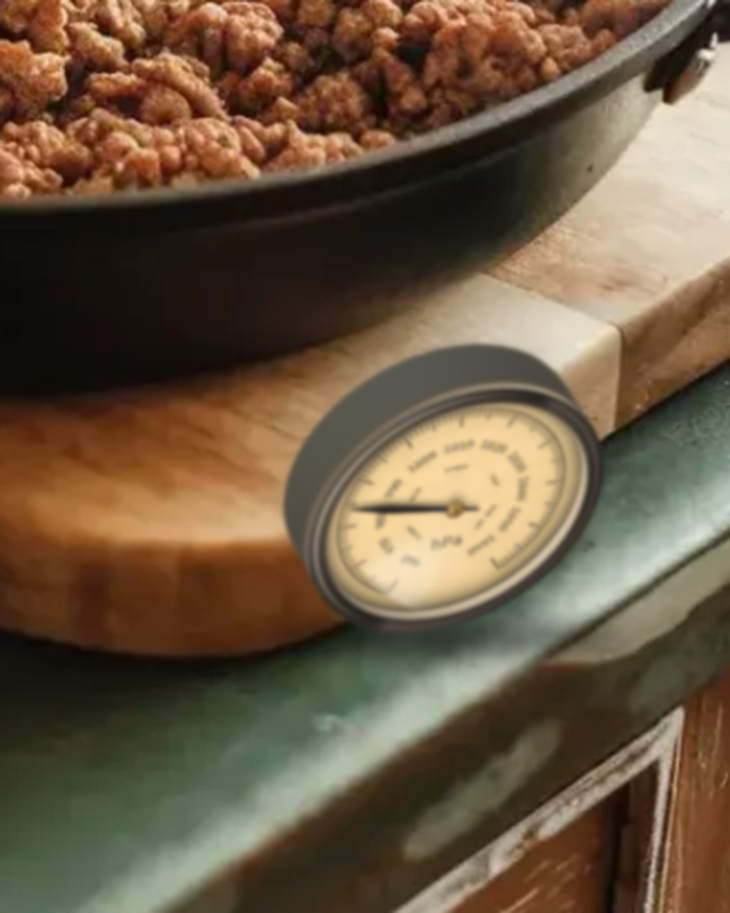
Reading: **985** hPa
